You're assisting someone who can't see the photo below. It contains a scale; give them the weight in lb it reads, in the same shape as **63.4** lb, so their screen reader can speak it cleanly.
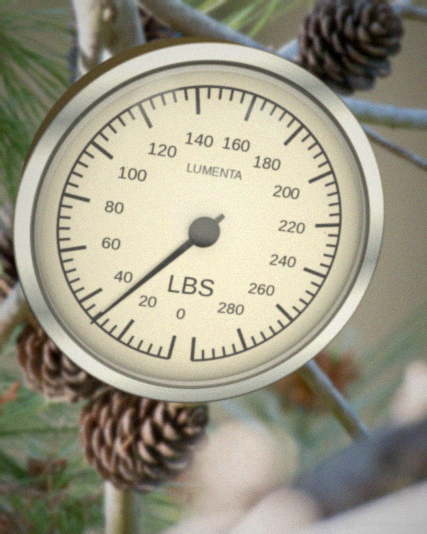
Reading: **32** lb
